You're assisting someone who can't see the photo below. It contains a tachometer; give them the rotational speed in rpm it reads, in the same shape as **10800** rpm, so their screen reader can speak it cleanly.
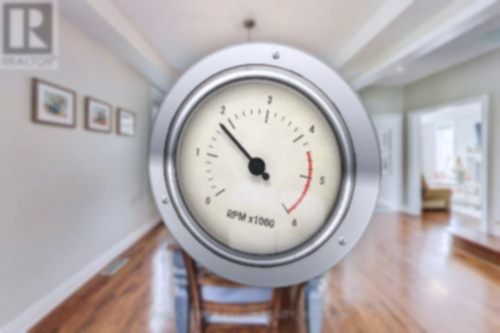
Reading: **1800** rpm
